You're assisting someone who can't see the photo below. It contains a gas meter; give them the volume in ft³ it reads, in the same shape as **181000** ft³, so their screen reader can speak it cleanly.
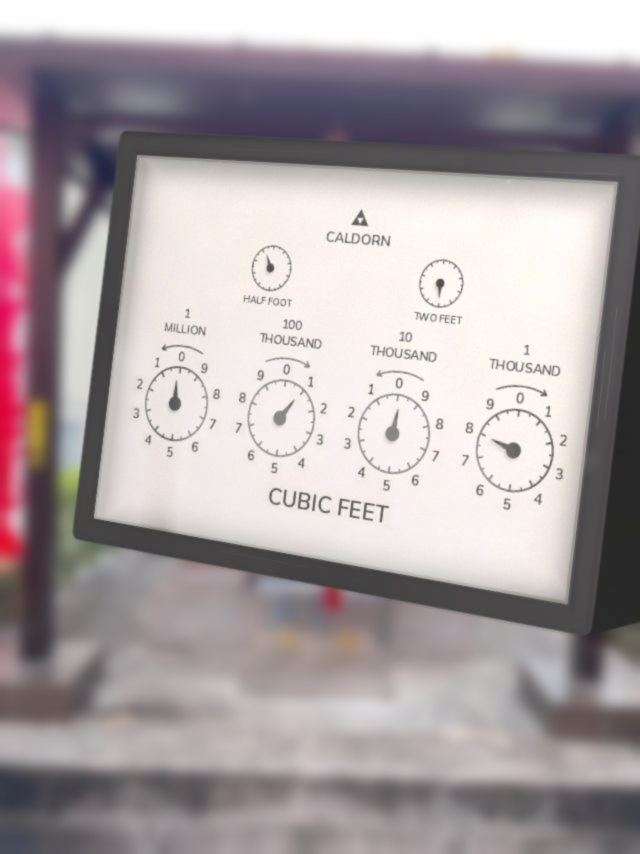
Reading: **9800** ft³
